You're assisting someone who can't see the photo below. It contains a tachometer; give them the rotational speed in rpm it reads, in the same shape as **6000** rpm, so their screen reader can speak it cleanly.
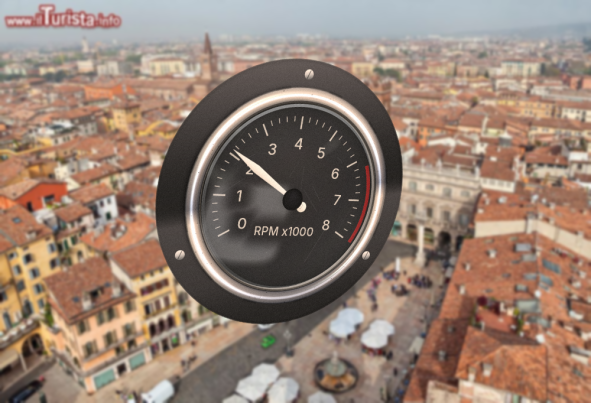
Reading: **2100** rpm
